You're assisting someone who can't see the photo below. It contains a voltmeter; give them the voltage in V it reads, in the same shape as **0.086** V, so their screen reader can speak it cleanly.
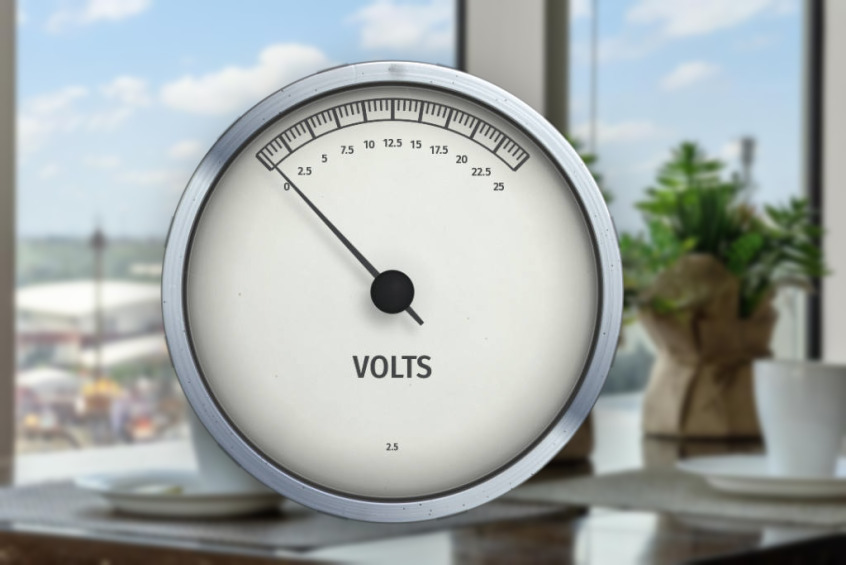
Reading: **0.5** V
